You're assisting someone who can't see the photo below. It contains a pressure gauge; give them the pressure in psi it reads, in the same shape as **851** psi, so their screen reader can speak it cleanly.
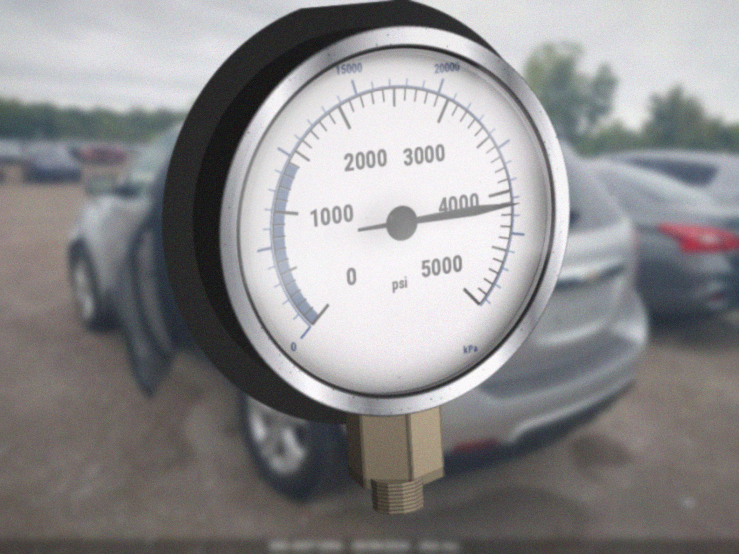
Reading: **4100** psi
